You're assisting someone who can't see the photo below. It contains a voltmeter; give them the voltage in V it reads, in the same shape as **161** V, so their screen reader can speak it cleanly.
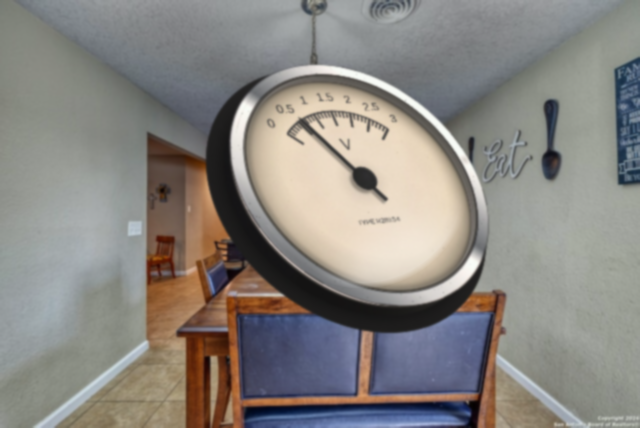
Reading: **0.5** V
